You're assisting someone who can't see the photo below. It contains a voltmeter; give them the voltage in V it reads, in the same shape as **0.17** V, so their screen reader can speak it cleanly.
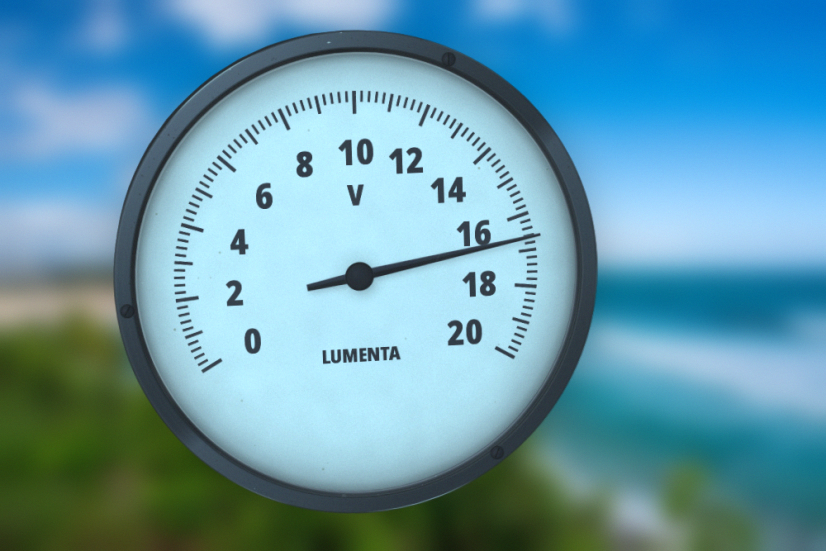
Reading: **16.6** V
